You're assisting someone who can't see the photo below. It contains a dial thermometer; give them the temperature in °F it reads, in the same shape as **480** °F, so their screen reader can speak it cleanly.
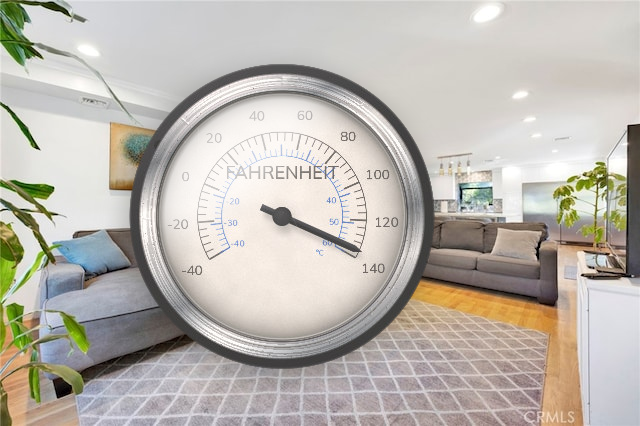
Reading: **136** °F
